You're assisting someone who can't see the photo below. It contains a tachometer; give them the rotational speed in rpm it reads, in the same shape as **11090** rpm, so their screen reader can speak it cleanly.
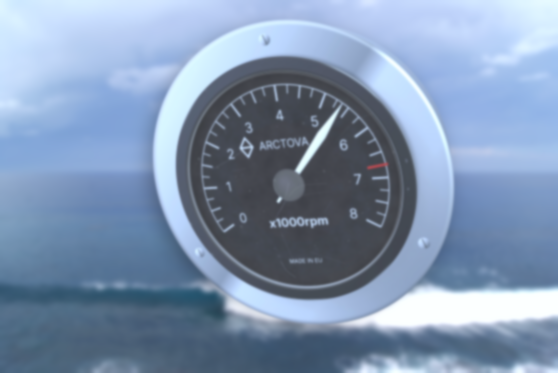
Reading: **5375** rpm
